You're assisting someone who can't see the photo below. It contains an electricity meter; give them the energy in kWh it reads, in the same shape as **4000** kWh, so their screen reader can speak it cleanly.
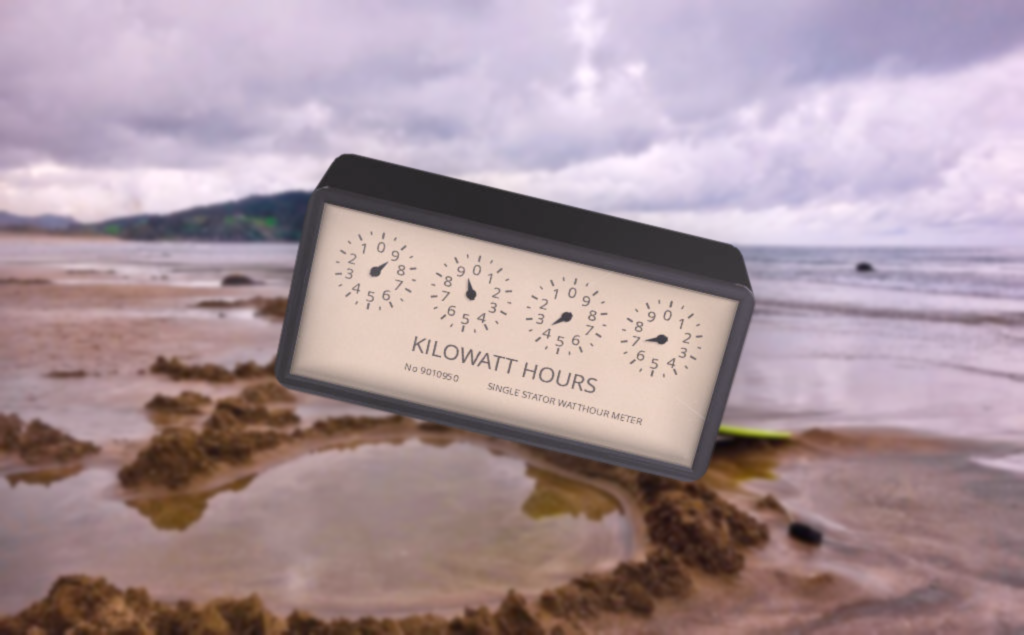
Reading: **8937** kWh
